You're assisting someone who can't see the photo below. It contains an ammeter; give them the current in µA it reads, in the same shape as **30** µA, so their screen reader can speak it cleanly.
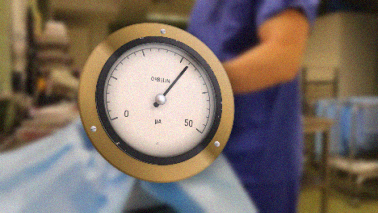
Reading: **32** µA
